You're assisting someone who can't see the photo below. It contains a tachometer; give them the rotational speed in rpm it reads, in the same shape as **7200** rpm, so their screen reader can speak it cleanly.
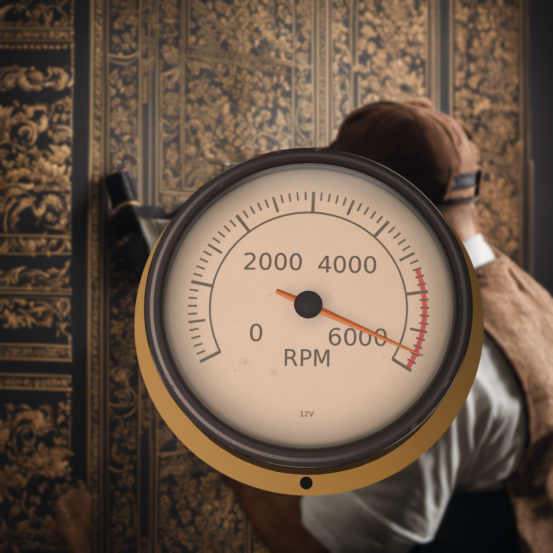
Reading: **5800** rpm
